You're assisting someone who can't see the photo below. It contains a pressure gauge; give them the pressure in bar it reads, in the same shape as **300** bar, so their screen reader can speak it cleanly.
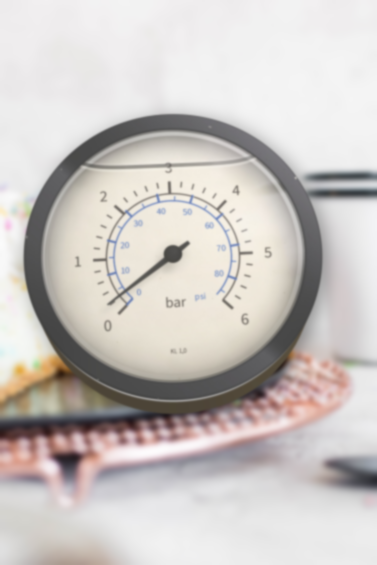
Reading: **0.2** bar
